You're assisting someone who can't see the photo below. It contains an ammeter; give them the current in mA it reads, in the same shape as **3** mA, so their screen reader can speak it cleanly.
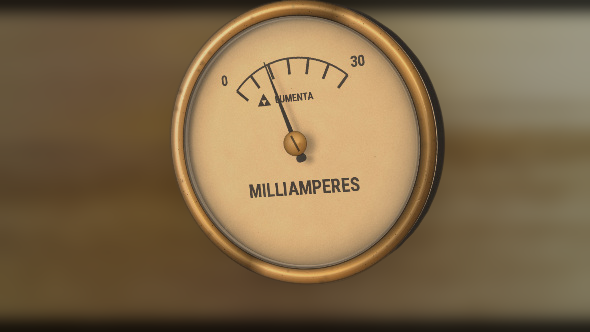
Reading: **10** mA
